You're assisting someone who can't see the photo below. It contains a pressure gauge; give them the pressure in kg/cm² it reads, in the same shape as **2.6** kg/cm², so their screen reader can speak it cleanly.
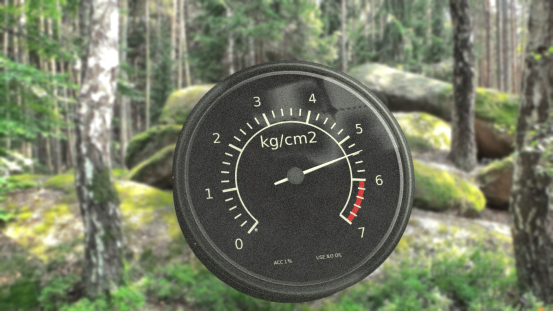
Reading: **5.4** kg/cm²
